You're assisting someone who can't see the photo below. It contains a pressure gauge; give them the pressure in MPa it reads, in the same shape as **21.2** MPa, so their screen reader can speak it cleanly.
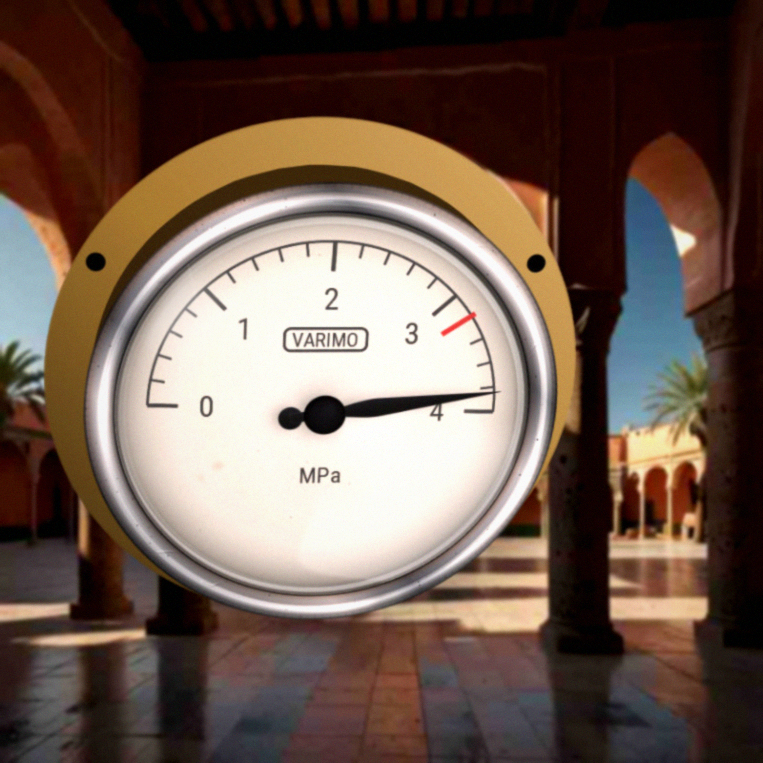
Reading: **3.8** MPa
